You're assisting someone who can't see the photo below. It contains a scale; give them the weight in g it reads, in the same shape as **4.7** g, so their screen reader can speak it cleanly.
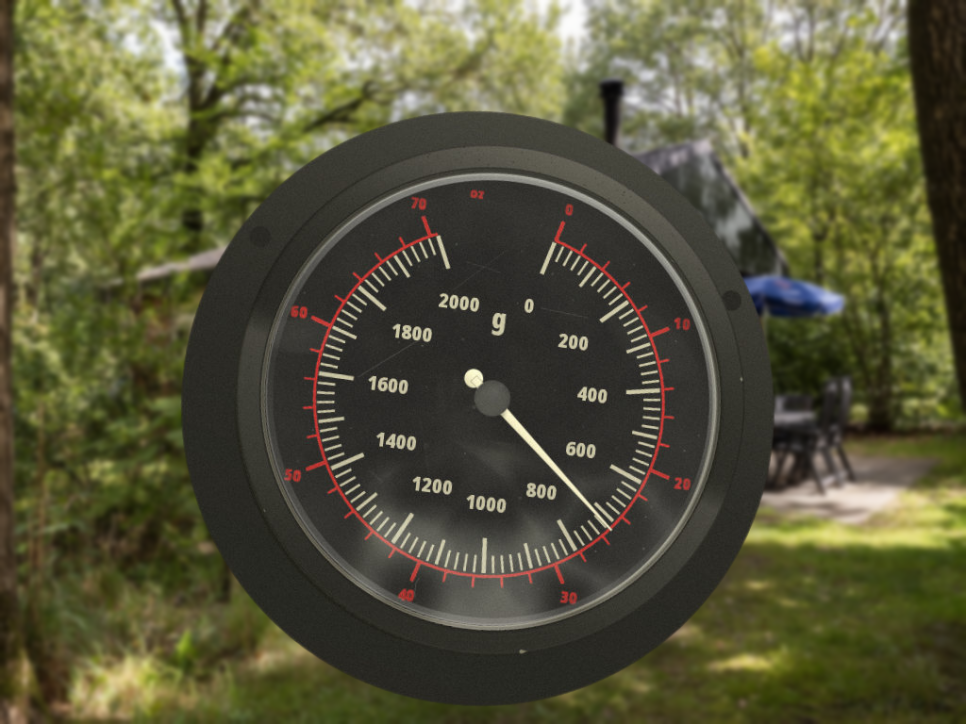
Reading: **720** g
